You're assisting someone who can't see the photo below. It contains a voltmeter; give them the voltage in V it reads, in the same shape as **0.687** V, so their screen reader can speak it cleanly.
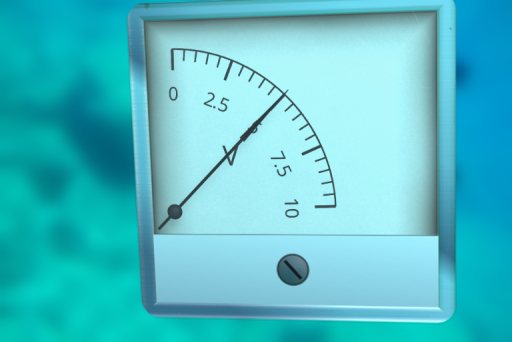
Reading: **5** V
